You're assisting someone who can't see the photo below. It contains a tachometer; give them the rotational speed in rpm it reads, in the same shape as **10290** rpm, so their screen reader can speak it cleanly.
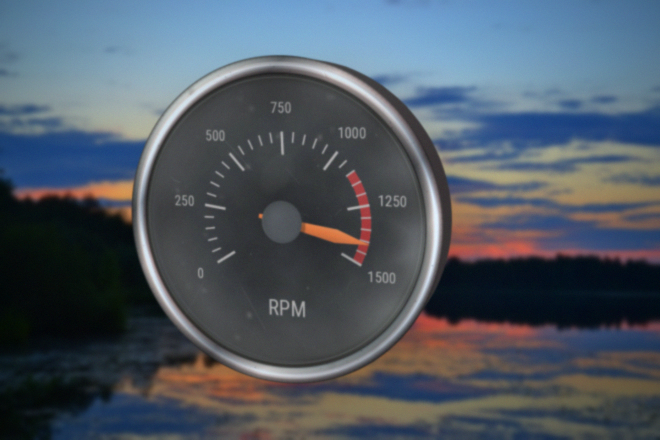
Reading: **1400** rpm
